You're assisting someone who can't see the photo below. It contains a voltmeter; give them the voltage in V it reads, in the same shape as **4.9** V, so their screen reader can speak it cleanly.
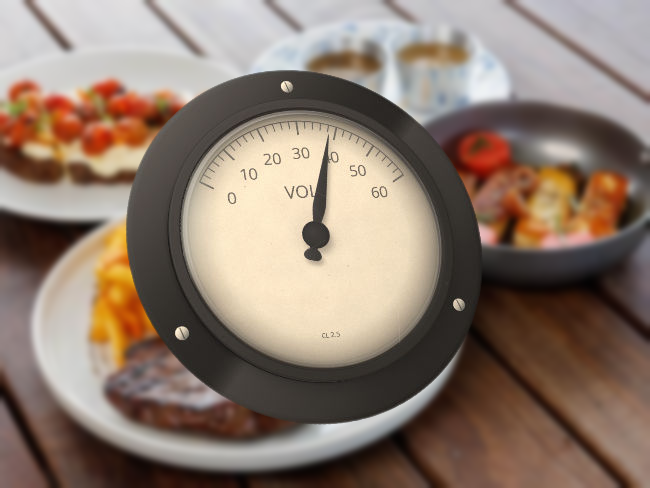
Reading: **38** V
